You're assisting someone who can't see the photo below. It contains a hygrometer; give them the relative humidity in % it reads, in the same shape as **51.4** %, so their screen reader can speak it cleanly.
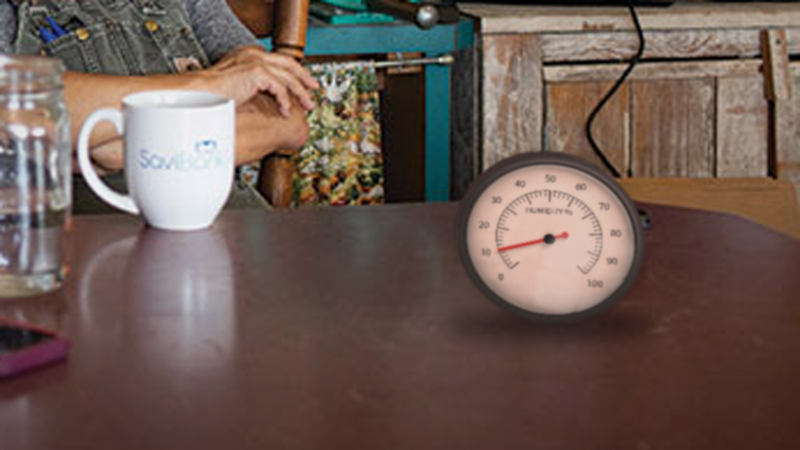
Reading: **10** %
